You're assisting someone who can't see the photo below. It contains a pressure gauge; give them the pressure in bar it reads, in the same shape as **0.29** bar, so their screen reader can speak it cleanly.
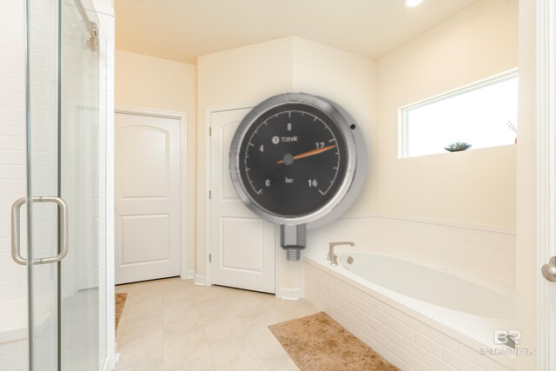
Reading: **12.5** bar
